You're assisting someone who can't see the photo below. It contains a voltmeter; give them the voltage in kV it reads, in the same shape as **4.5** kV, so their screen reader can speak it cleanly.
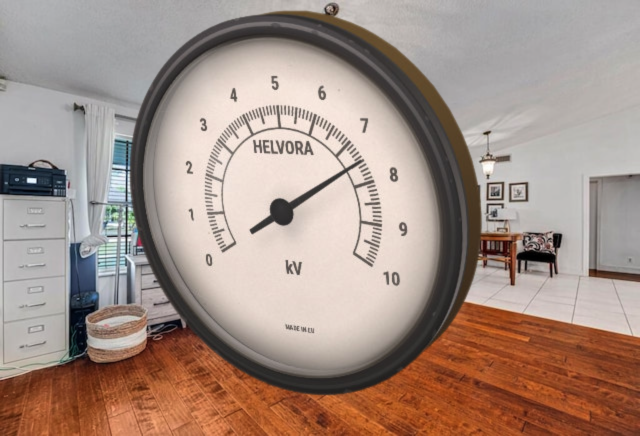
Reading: **7.5** kV
